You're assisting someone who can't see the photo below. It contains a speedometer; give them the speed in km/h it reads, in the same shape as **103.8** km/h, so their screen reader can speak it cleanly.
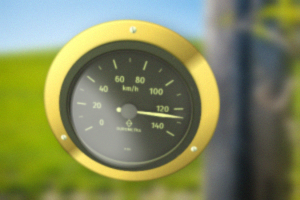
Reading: **125** km/h
